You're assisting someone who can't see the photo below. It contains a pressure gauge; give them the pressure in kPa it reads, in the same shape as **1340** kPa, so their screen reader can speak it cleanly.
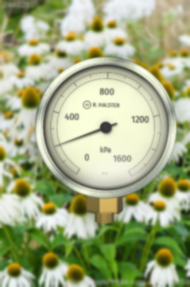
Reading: **200** kPa
